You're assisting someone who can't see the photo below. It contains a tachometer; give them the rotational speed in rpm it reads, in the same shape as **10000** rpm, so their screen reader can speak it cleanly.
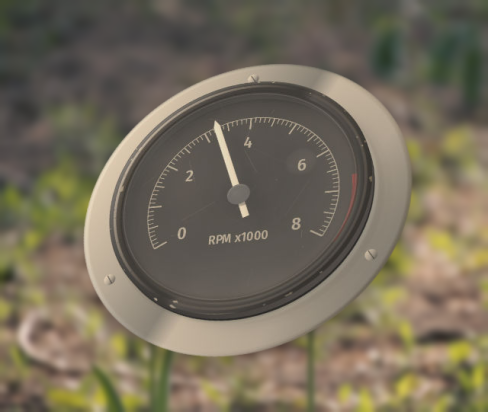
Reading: **3300** rpm
